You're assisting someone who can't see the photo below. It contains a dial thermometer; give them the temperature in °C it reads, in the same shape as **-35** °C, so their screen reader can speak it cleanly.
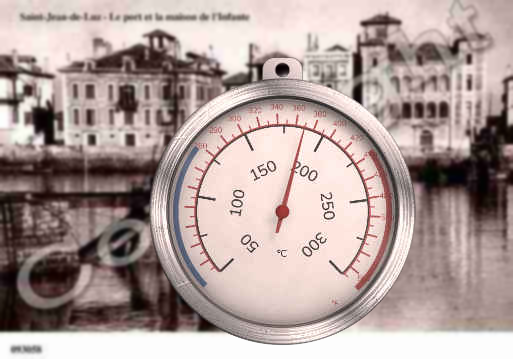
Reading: **187.5** °C
